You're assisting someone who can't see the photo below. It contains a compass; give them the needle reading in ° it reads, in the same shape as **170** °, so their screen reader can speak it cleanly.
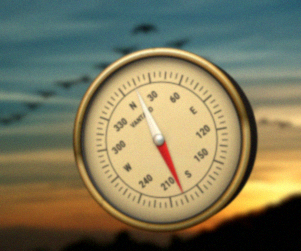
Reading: **195** °
